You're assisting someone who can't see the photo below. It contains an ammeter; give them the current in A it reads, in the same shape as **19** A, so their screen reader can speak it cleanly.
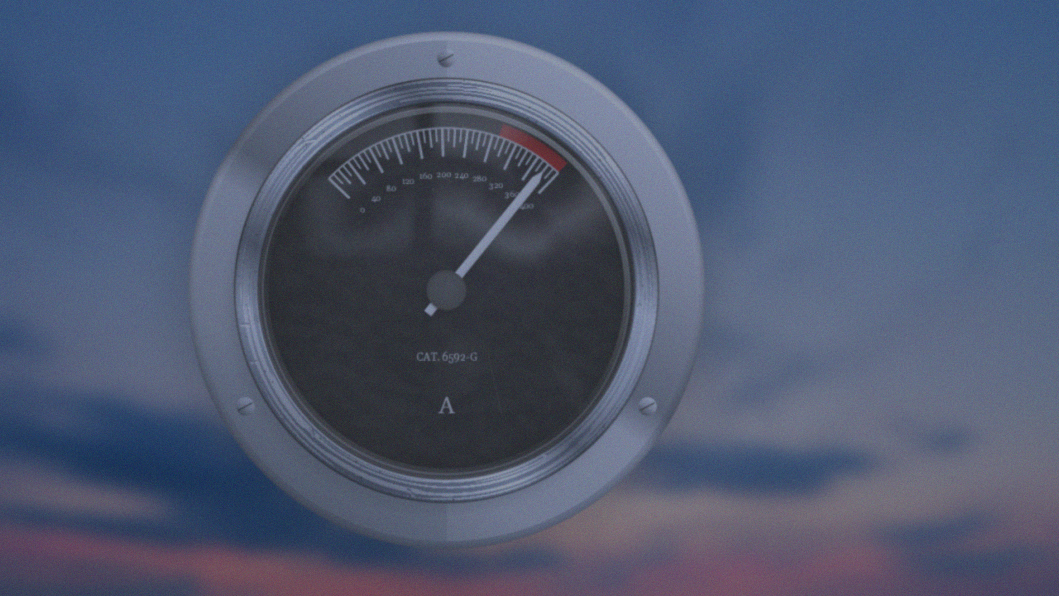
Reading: **380** A
